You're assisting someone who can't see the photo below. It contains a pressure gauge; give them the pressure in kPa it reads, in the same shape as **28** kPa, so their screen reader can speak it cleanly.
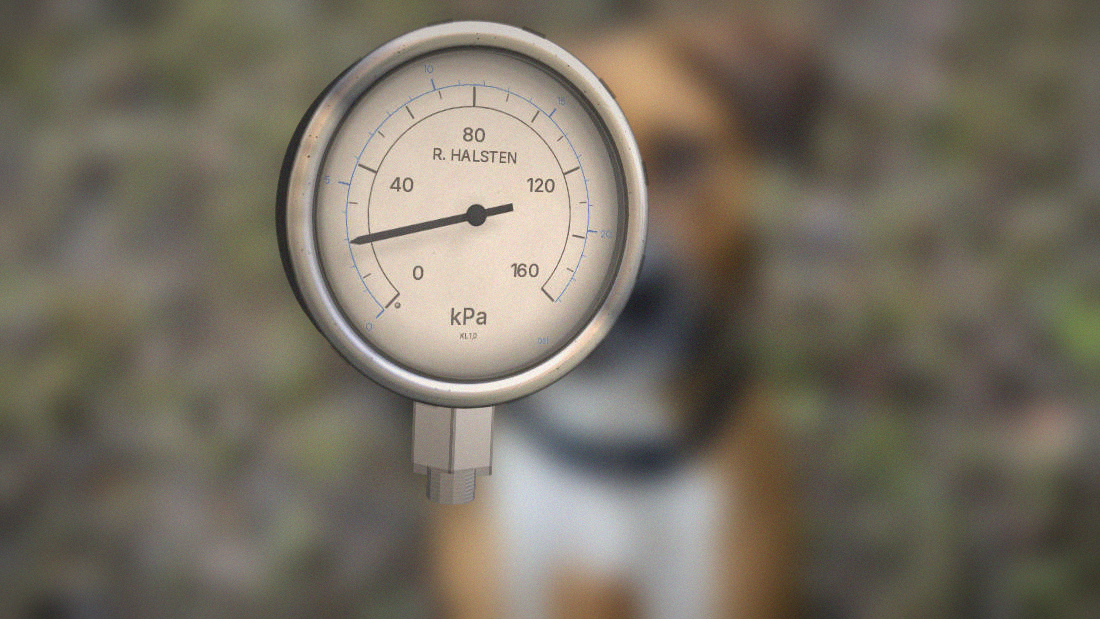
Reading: **20** kPa
